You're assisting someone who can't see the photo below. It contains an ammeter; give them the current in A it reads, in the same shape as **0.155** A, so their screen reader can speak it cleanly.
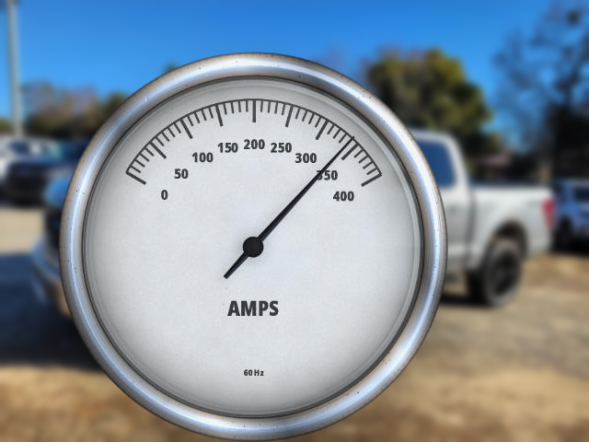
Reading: **340** A
